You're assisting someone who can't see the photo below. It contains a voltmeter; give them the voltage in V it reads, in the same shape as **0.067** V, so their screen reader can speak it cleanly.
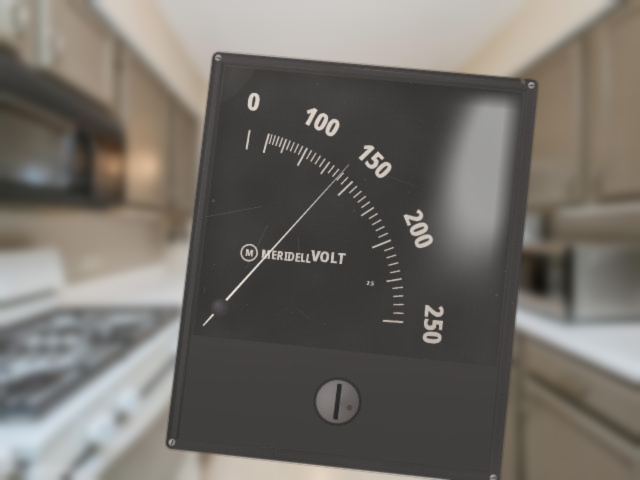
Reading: **140** V
